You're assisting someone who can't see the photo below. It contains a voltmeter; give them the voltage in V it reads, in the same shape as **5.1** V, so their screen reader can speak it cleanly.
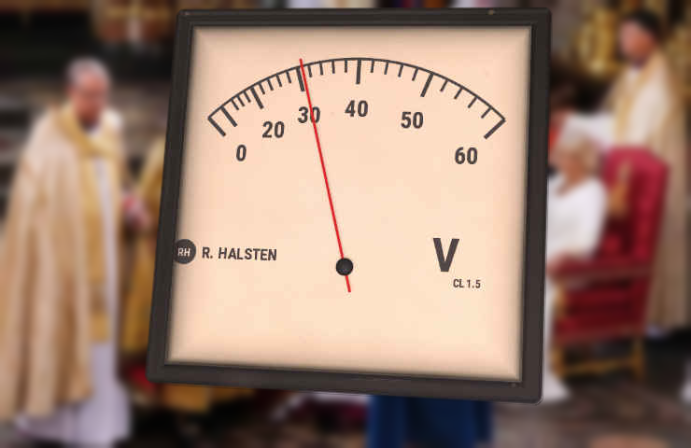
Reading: **31** V
